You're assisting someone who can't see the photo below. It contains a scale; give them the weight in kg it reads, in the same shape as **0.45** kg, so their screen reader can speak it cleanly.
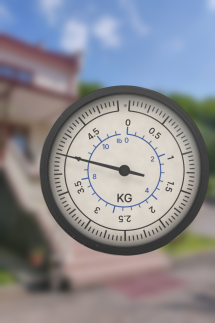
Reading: **4** kg
